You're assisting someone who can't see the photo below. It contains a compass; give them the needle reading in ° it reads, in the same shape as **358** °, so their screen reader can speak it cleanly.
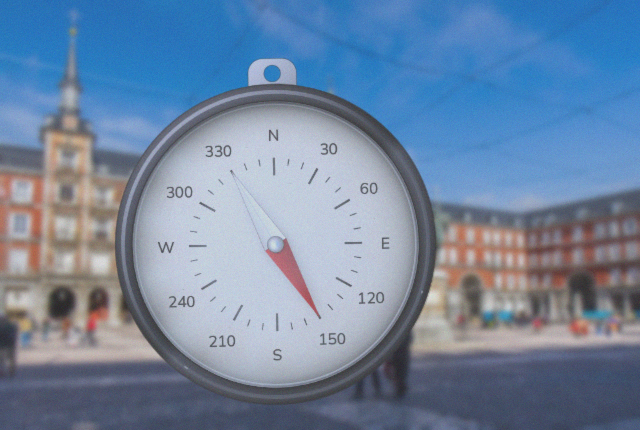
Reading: **150** °
